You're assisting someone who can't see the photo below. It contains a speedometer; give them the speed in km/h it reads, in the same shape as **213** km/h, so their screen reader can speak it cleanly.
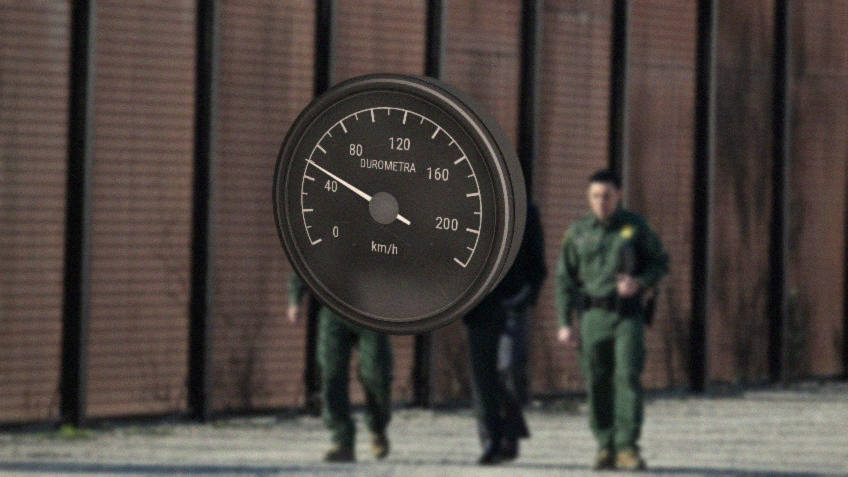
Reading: **50** km/h
